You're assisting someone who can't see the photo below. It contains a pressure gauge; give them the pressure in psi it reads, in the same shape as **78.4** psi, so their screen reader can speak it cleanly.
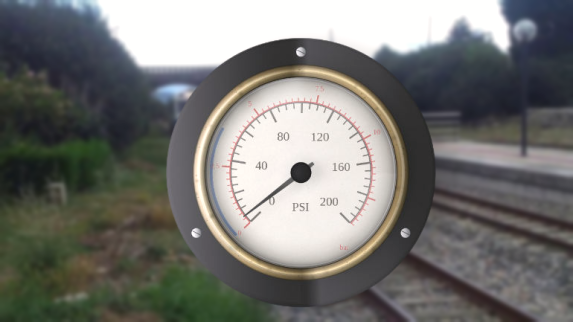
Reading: **5** psi
